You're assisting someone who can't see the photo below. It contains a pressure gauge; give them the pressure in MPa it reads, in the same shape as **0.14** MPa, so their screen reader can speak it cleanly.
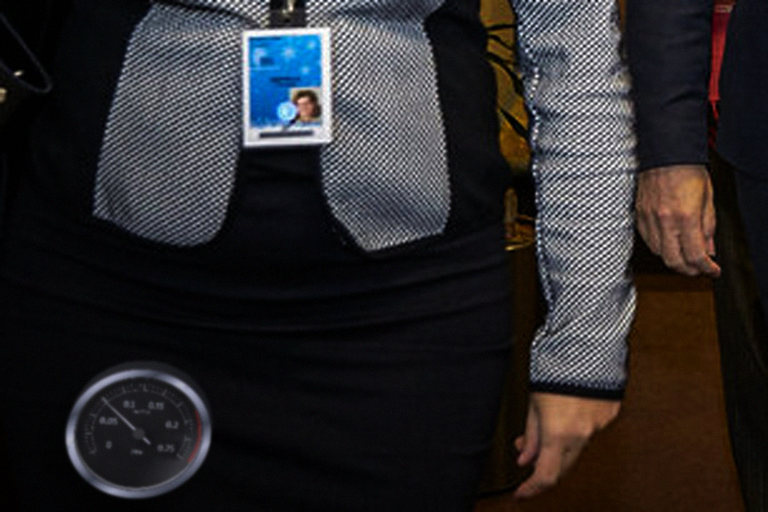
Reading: **0.075** MPa
